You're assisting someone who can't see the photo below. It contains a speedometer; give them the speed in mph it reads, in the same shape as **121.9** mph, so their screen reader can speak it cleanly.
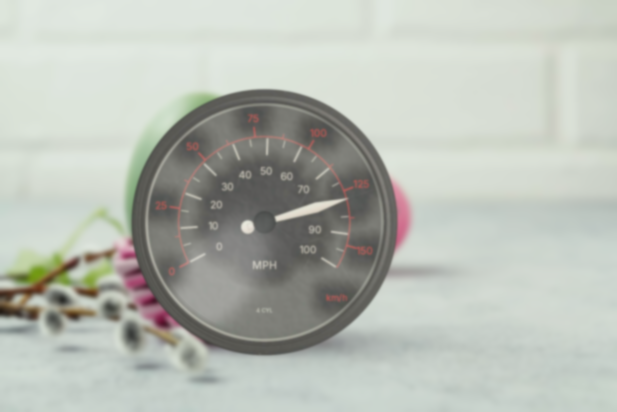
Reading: **80** mph
